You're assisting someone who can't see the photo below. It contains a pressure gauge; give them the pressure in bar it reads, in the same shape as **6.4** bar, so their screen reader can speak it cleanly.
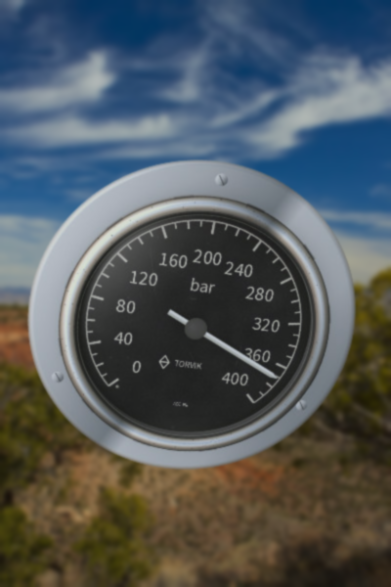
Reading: **370** bar
